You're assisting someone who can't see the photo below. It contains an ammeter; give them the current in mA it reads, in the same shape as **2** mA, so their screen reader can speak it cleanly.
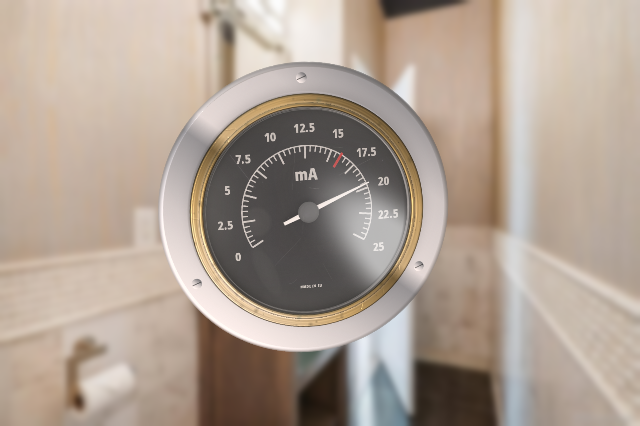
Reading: **19.5** mA
